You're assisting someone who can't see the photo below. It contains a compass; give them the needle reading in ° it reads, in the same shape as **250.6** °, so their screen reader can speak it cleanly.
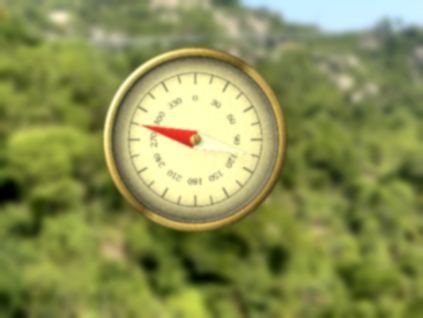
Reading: **285** °
